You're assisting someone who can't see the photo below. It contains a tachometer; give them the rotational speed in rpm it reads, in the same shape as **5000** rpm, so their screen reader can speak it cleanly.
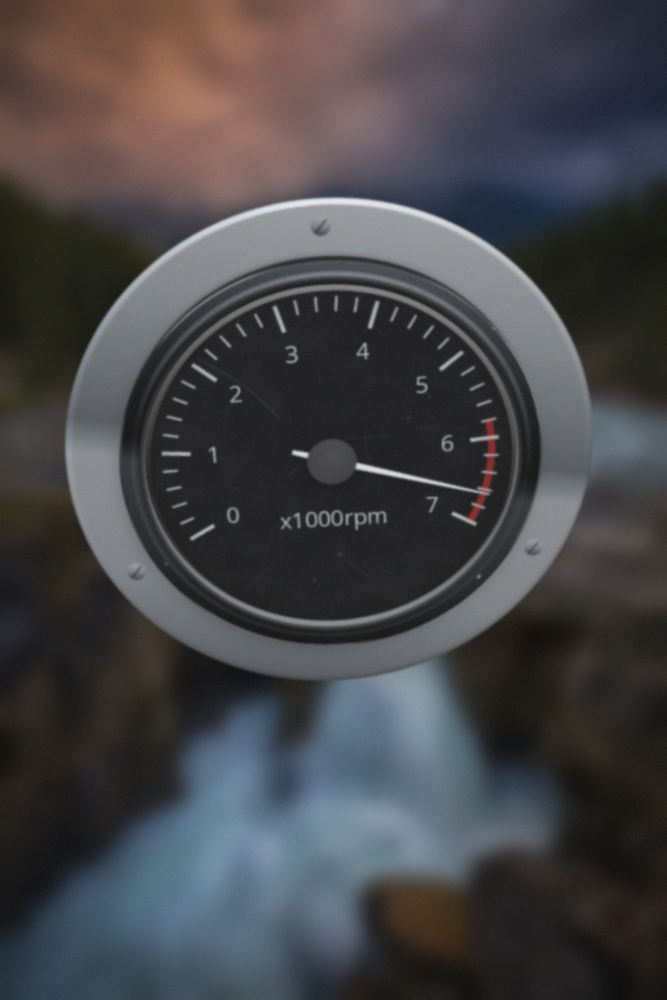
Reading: **6600** rpm
